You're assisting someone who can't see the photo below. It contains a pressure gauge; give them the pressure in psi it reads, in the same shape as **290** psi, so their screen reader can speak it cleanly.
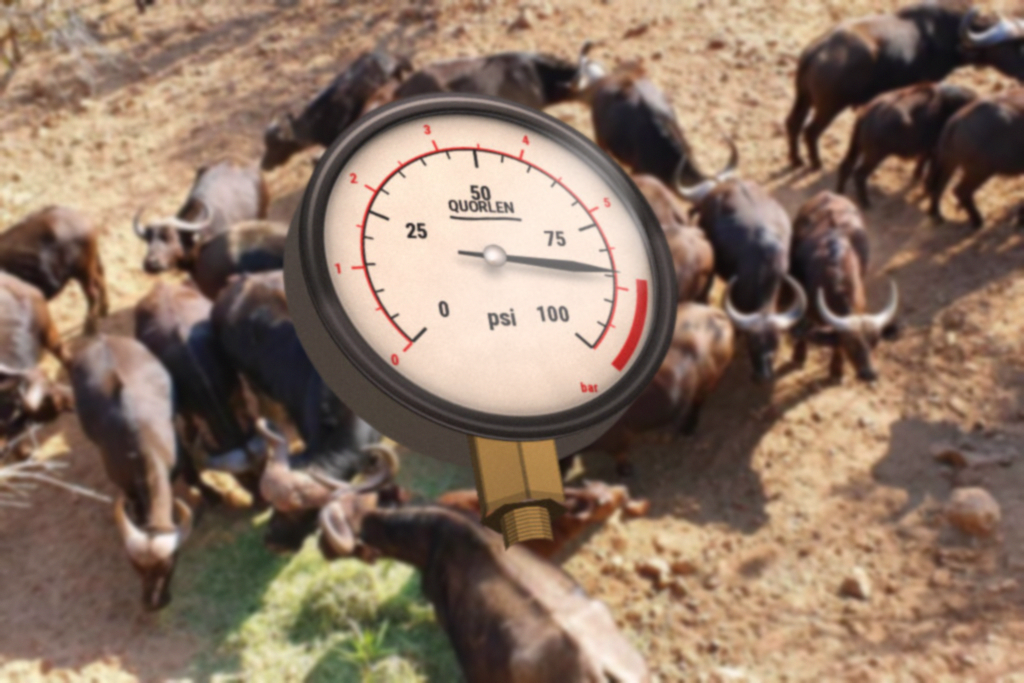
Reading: **85** psi
